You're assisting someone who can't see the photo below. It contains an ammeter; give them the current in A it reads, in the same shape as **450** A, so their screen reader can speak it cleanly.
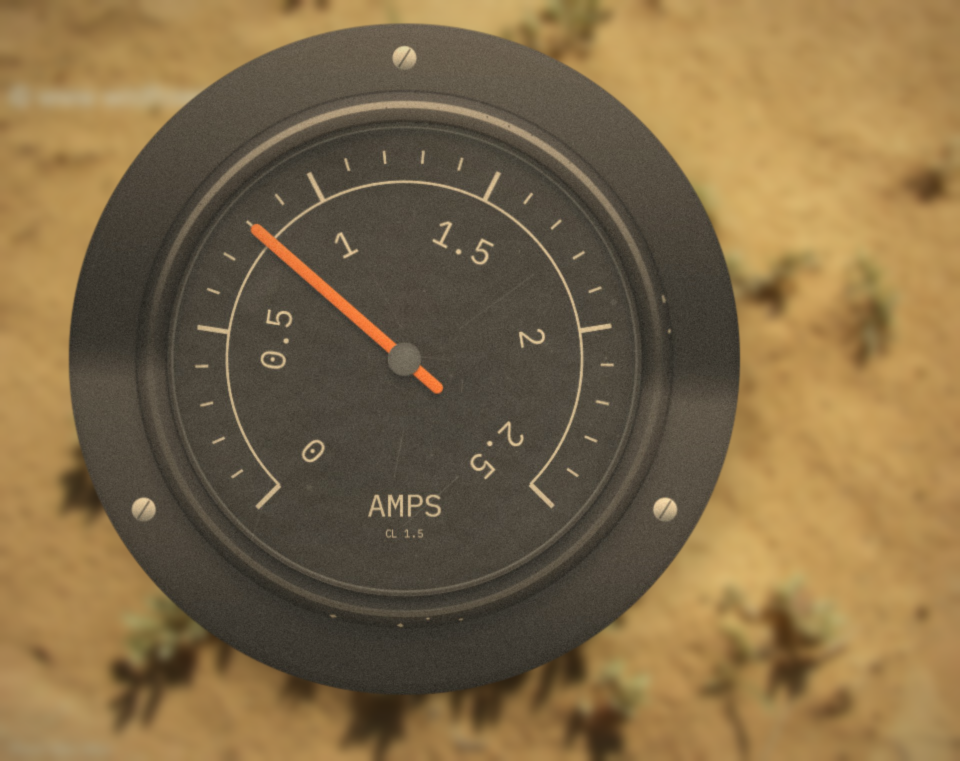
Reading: **0.8** A
